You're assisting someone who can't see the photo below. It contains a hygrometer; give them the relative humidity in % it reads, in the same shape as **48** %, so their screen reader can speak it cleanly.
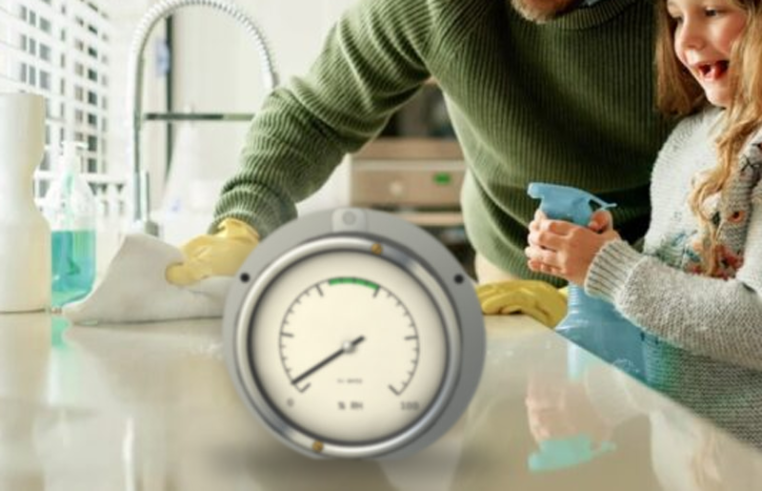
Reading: **4** %
